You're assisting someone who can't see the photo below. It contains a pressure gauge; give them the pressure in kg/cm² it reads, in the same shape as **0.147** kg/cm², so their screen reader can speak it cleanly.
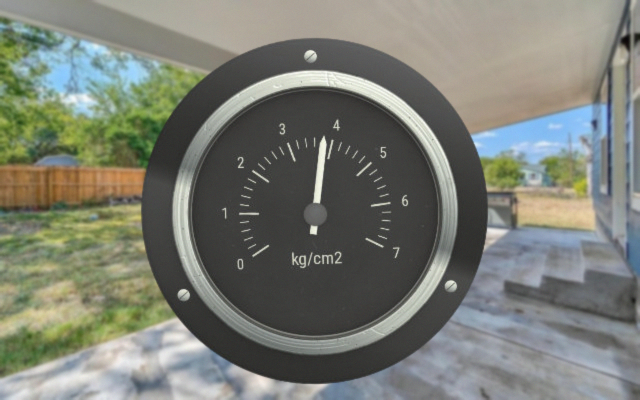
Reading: **3.8** kg/cm²
